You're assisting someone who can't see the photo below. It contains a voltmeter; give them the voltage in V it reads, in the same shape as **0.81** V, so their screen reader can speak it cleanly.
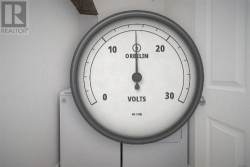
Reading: **15** V
